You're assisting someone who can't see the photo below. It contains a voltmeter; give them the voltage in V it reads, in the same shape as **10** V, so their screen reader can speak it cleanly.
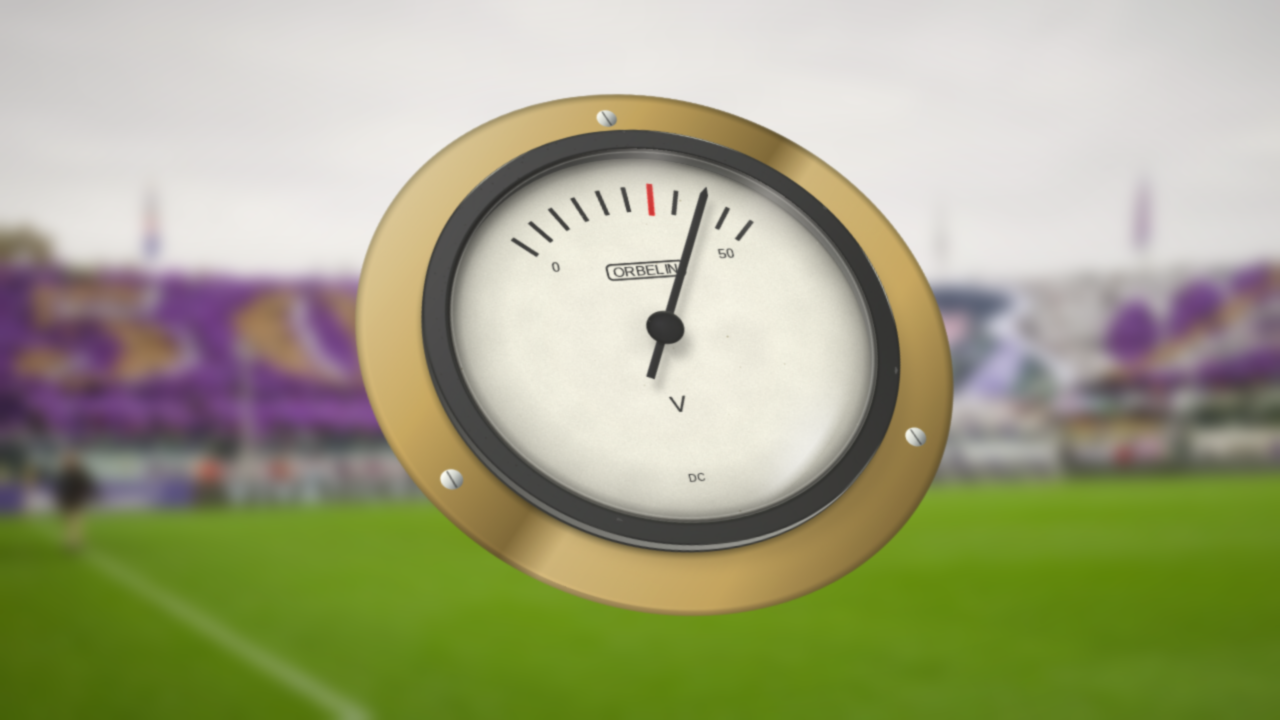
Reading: **40** V
